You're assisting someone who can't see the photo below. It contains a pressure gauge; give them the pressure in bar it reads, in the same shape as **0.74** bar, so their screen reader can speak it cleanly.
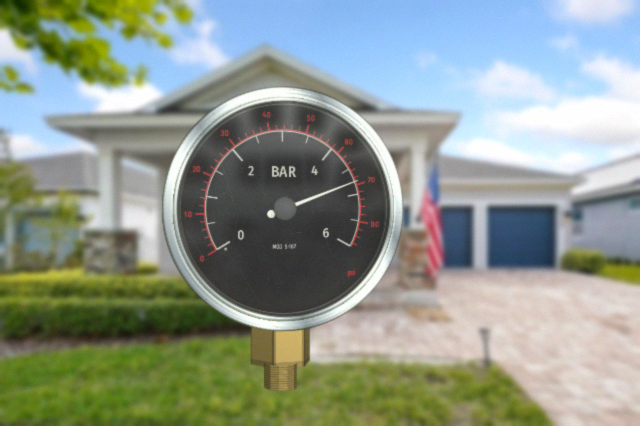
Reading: **4.75** bar
